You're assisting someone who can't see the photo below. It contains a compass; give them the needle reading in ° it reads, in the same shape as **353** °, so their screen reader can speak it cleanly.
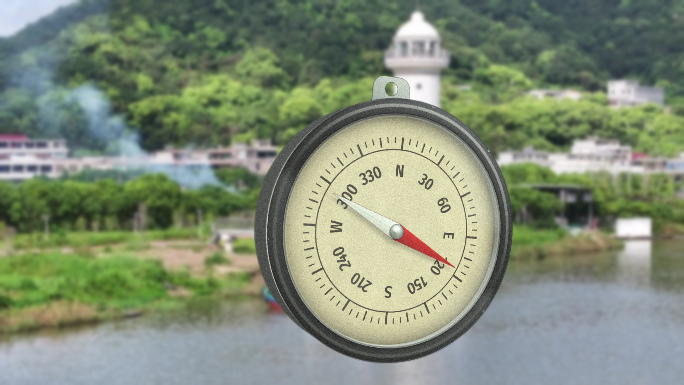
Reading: **115** °
